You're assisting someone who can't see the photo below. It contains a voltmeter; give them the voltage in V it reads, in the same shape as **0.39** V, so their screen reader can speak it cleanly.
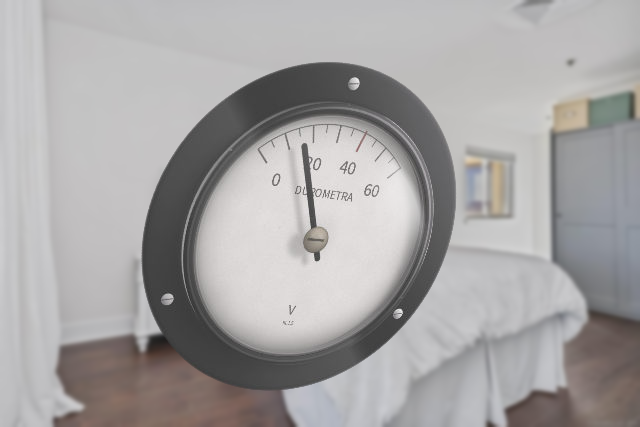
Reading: **15** V
